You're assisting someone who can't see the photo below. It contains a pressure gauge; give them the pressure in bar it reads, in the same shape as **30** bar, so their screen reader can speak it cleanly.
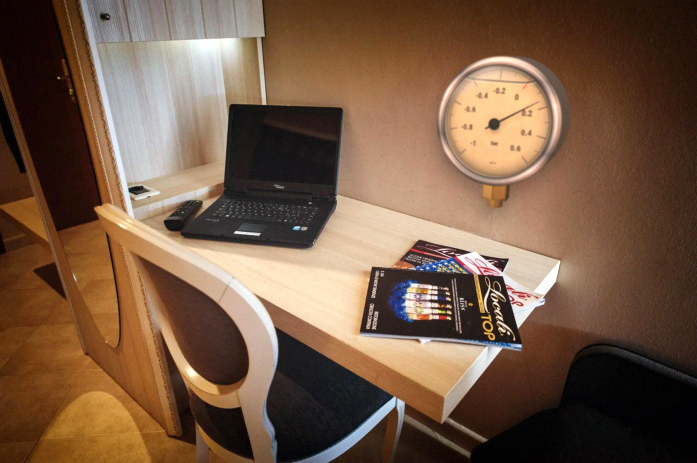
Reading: **0.15** bar
